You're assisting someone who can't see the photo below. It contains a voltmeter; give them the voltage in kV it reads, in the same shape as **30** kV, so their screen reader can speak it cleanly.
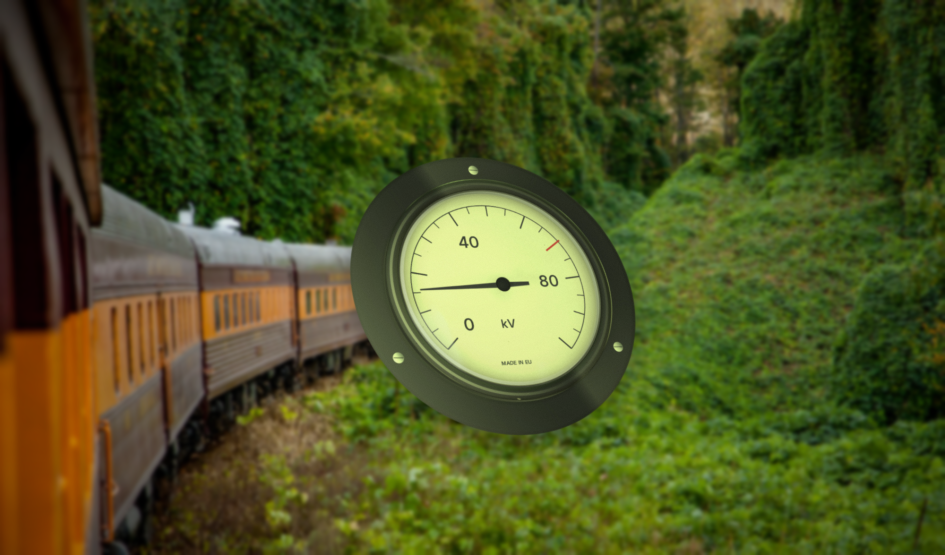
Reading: **15** kV
